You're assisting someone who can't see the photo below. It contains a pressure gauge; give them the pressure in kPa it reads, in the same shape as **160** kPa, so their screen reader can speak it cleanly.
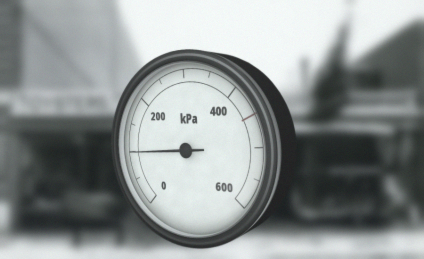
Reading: **100** kPa
